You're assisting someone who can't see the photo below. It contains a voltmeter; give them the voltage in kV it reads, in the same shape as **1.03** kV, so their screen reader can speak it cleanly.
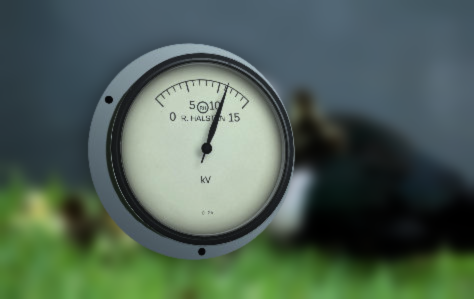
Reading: **11** kV
